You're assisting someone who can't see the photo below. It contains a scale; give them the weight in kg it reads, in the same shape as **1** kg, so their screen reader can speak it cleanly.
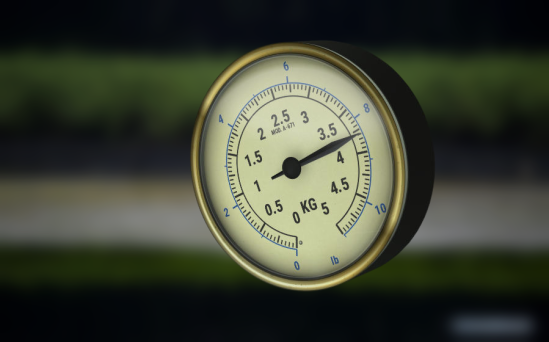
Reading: **3.8** kg
